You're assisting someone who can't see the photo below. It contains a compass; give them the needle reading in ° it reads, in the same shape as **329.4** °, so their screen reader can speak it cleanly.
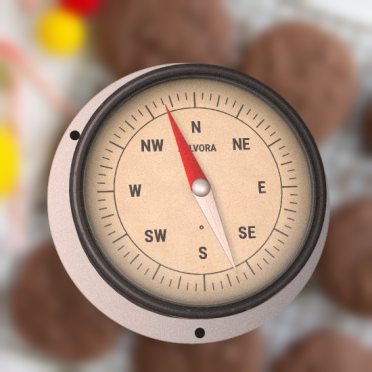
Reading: **340** °
